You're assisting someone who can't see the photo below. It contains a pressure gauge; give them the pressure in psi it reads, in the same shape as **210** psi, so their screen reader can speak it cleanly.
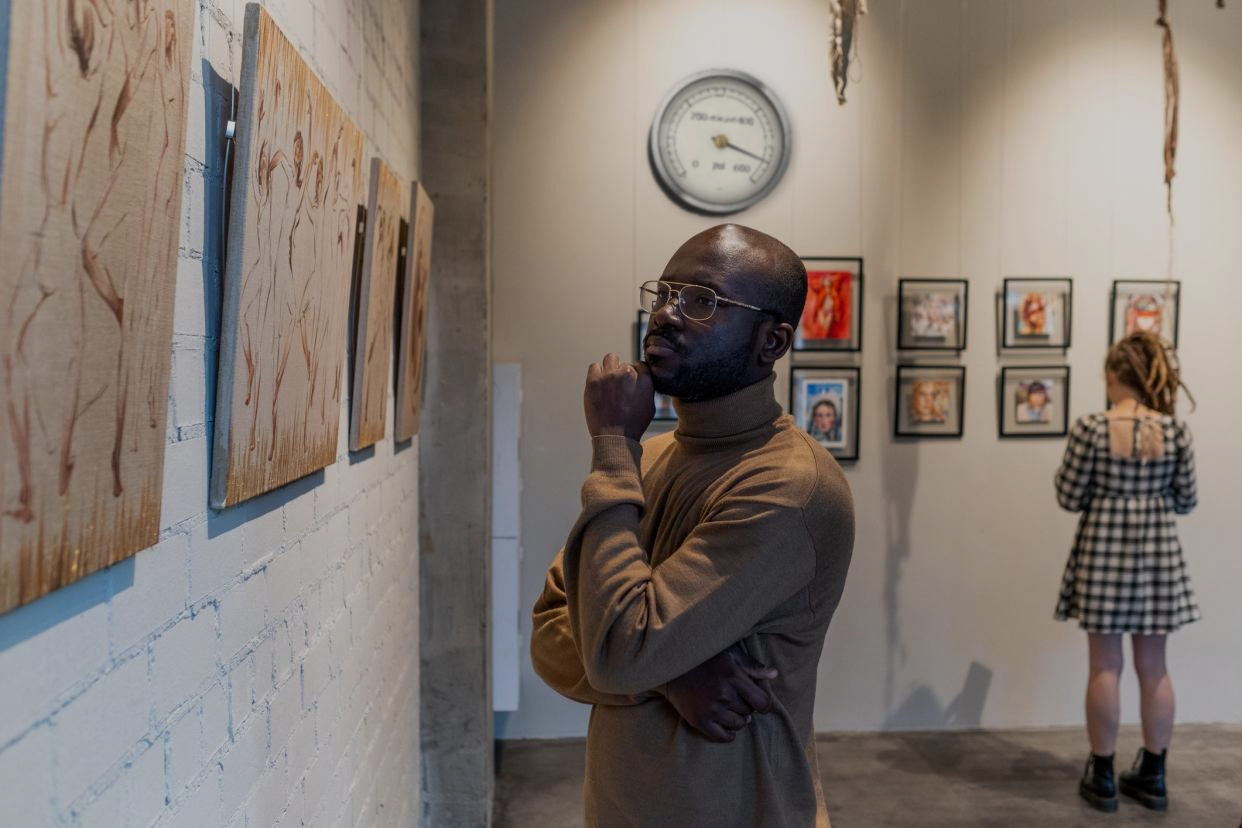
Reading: **540** psi
